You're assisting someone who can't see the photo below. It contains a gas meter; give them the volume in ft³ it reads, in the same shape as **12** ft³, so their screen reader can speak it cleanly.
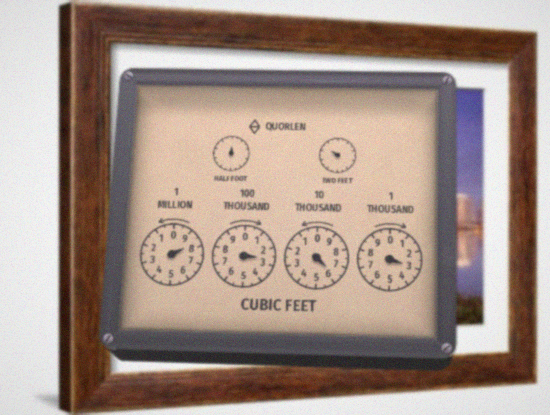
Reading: **826300** ft³
